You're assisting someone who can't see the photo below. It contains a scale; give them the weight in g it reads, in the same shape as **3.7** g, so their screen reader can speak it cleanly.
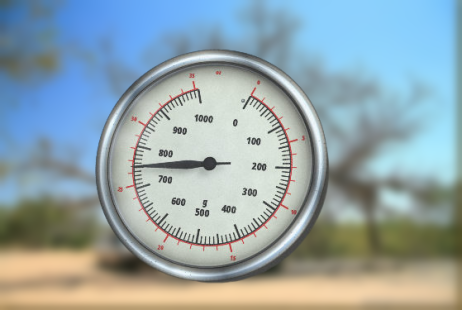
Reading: **750** g
